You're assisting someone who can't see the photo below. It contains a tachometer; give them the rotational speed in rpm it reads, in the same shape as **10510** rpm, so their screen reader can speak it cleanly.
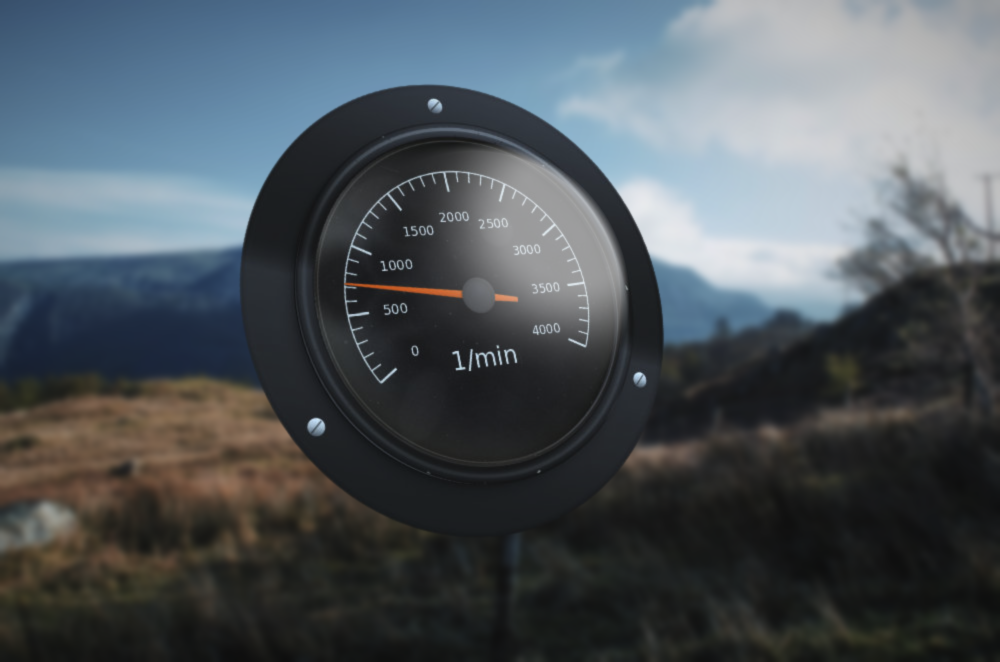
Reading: **700** rpm
